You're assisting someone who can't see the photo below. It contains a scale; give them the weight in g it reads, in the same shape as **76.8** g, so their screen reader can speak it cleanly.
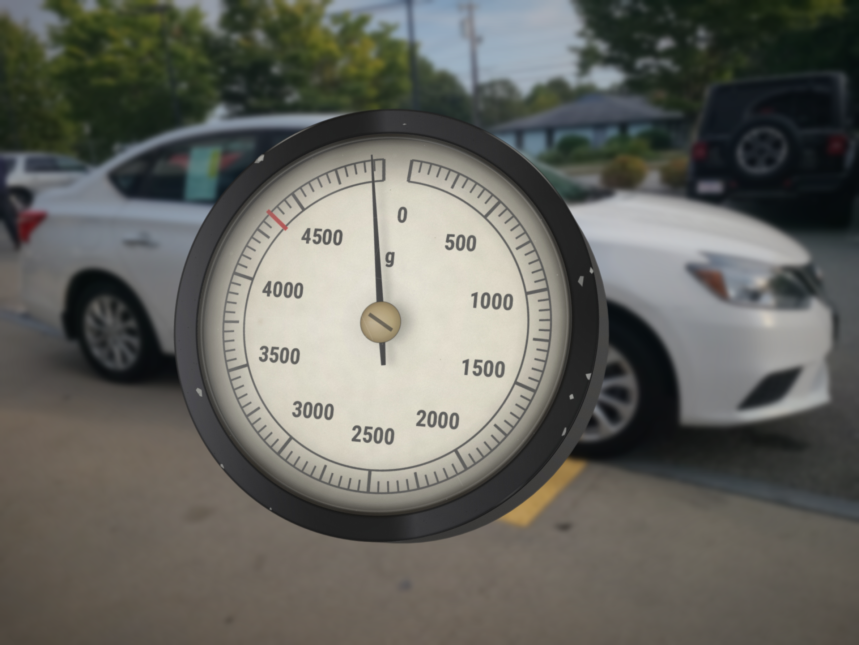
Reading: **4950** g
